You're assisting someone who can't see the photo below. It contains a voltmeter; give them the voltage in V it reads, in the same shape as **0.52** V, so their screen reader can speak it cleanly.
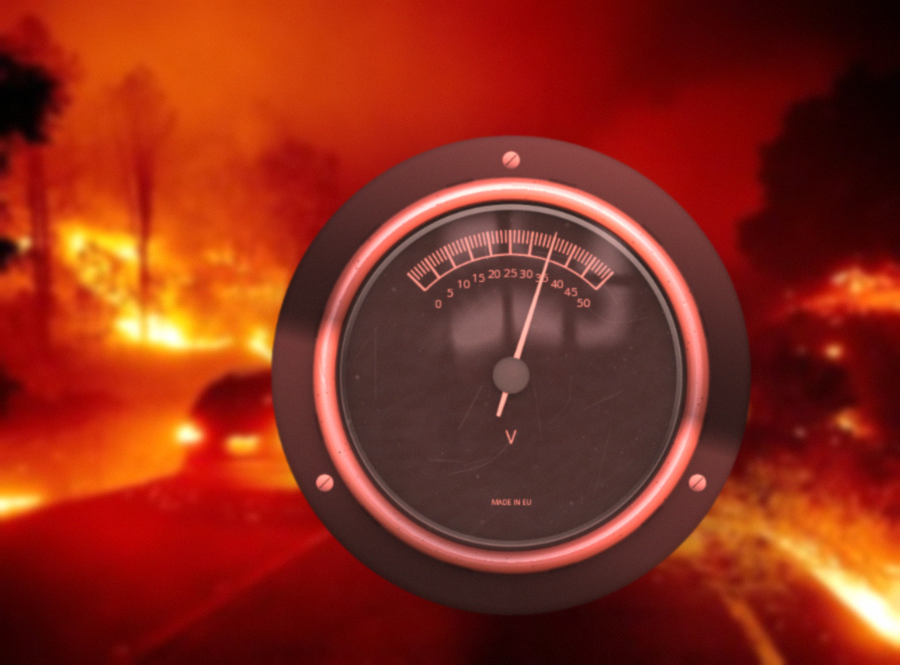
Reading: **35** V
